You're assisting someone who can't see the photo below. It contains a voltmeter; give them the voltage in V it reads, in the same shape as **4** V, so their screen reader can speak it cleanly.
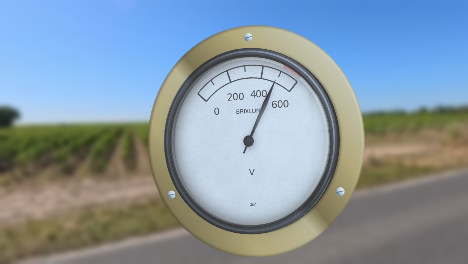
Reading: **500** V
